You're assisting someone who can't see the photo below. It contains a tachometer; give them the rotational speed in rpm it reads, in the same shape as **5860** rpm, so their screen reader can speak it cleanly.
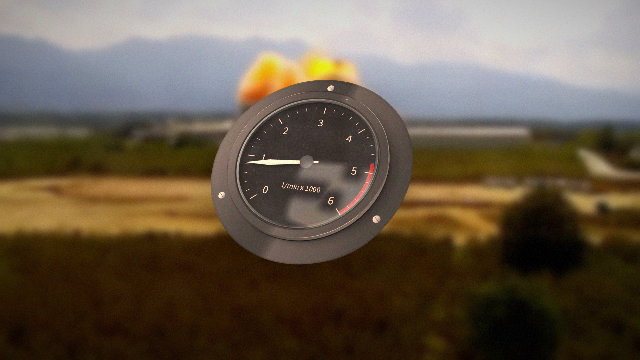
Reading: **800** rpm
